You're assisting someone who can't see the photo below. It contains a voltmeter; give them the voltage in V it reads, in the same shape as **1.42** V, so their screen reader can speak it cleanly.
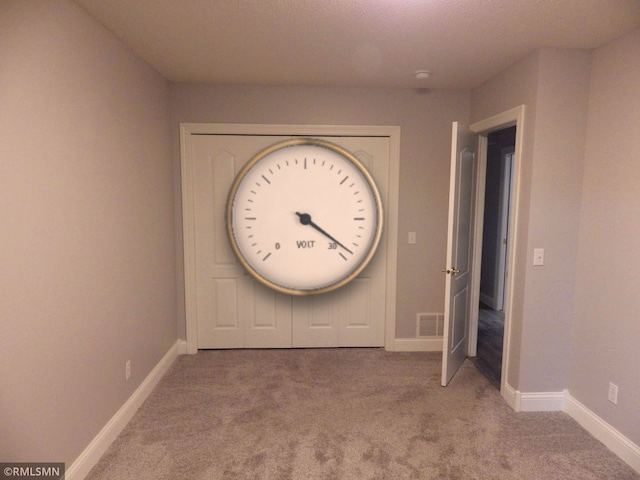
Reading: **29** V
